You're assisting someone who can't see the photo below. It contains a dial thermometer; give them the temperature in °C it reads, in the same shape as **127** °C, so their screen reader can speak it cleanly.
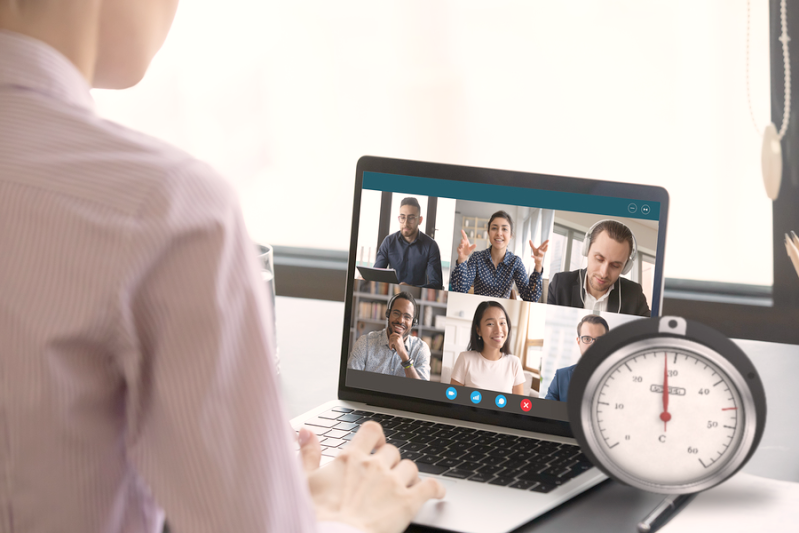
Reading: **28** °C
